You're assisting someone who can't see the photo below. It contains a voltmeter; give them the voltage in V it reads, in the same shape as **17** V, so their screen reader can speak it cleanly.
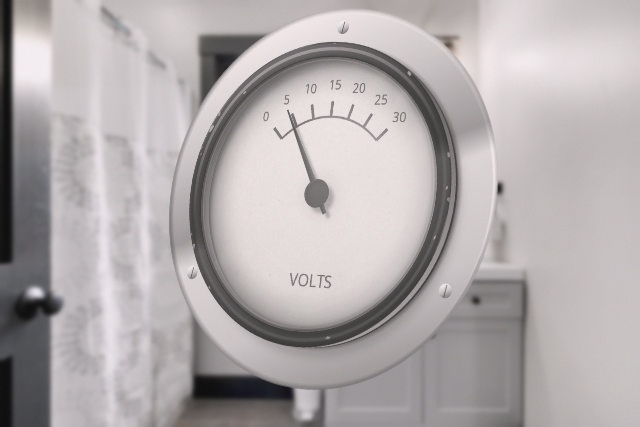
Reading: **5** V
